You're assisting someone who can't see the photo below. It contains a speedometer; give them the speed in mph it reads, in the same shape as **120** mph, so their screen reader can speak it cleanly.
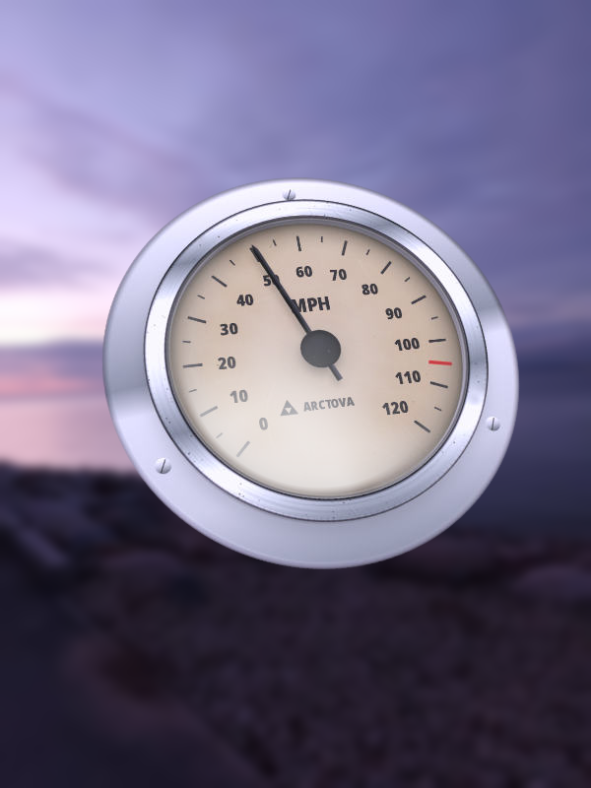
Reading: **50** mph
